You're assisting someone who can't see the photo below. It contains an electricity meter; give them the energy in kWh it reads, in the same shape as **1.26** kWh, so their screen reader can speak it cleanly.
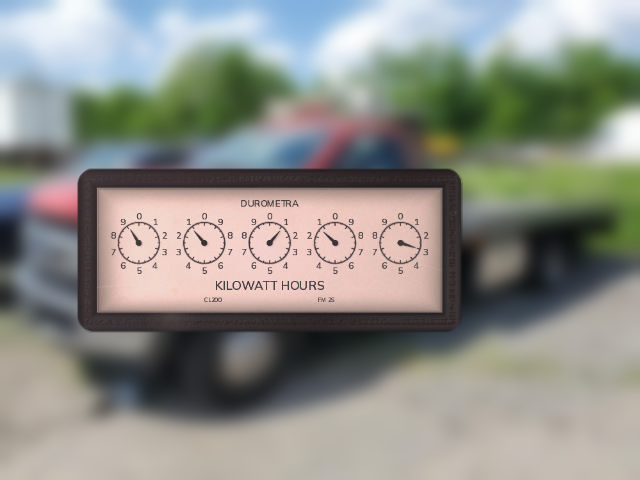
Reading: **91113** kWh
